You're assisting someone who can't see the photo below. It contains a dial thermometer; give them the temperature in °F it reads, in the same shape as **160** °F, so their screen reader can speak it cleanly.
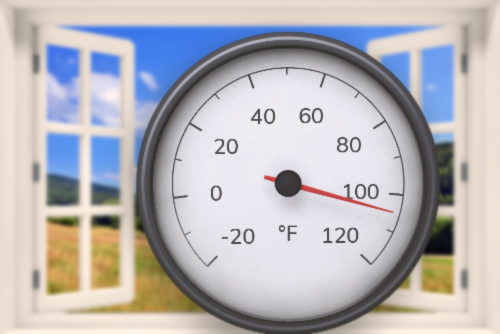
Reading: **105** °F
